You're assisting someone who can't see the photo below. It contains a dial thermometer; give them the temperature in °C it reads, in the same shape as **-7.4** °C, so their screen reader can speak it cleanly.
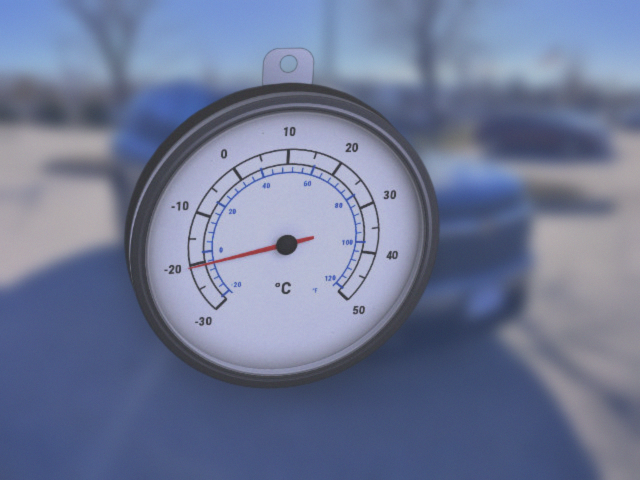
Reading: **-20** °C
